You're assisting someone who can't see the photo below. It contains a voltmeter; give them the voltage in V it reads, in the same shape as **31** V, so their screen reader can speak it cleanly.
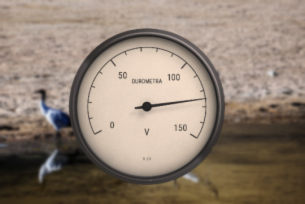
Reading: **125** V
